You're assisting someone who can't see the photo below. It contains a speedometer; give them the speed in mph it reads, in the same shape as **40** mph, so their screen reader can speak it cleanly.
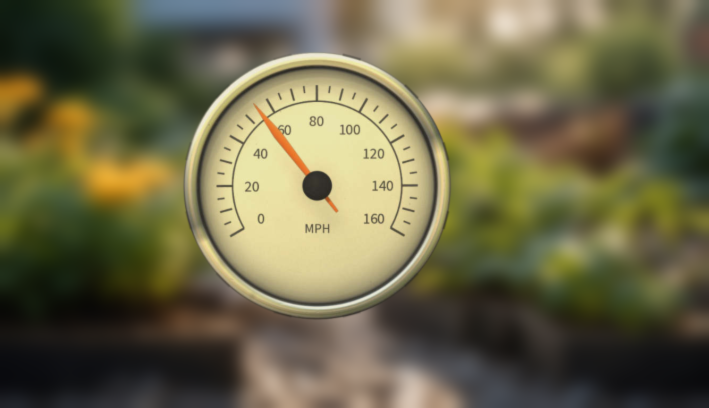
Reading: **55** mph
